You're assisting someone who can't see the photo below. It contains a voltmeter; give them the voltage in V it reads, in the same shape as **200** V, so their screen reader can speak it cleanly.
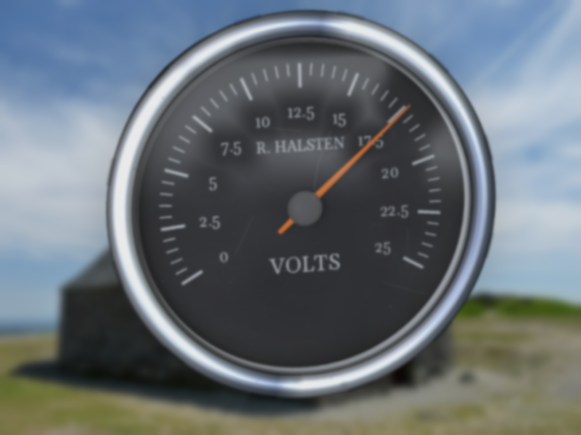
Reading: **17.5** V
